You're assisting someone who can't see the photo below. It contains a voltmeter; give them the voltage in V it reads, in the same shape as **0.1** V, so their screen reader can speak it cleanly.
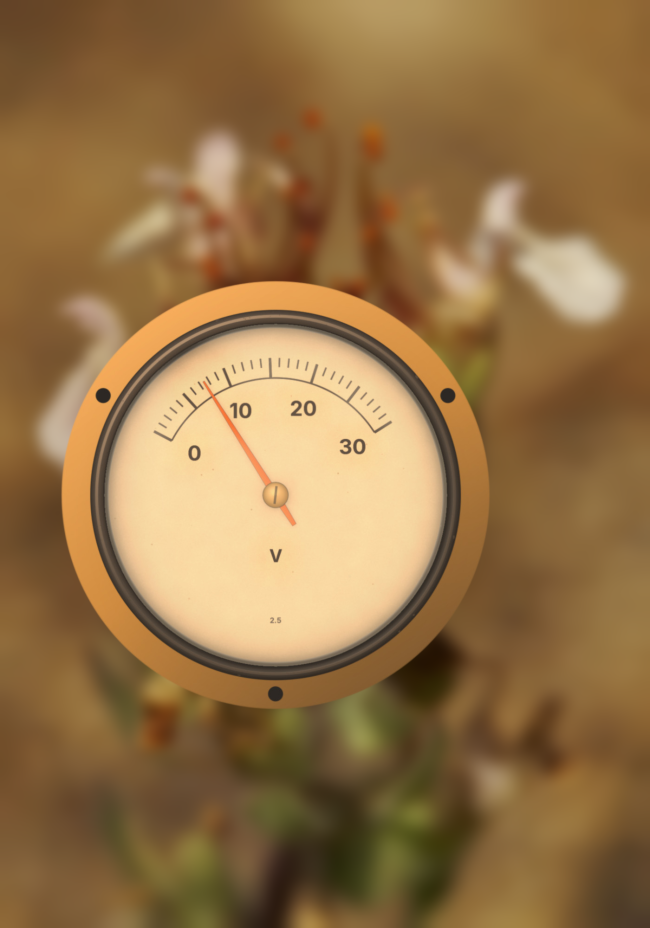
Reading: **7.5** V
